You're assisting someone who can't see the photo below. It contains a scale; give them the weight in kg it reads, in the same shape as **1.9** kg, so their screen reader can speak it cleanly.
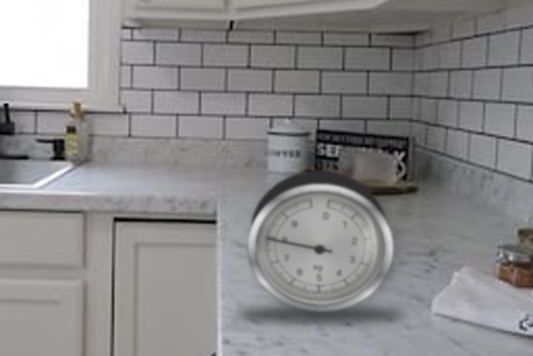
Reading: **8** kg
